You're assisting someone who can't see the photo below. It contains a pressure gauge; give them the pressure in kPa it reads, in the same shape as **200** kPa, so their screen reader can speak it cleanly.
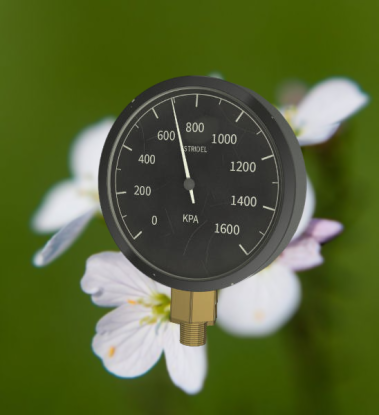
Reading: **700** kPa
